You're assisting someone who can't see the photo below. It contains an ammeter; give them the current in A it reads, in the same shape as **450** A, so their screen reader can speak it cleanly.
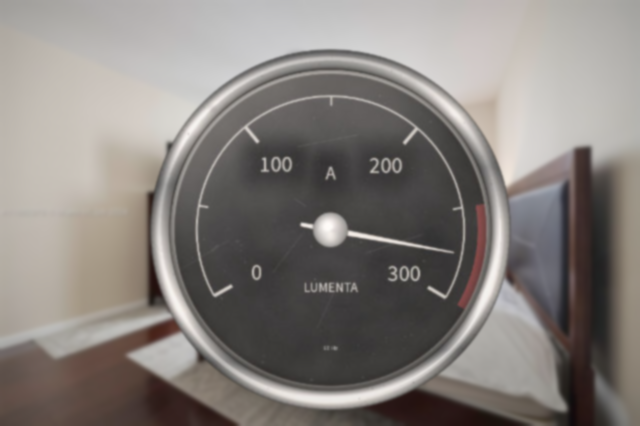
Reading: **275** A
